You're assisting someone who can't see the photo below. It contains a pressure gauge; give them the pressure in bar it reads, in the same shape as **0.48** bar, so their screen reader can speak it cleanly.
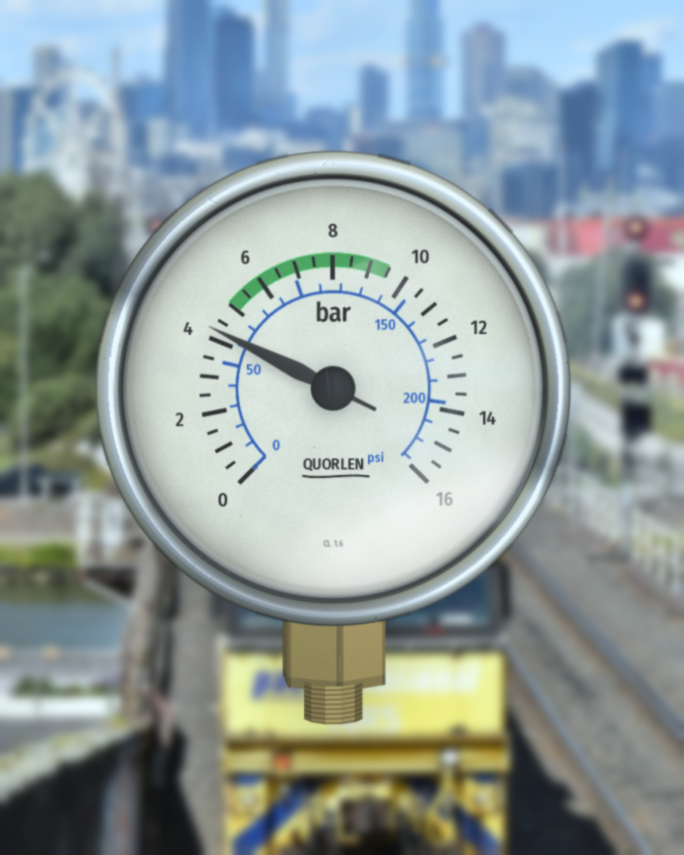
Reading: **4.25** bar
